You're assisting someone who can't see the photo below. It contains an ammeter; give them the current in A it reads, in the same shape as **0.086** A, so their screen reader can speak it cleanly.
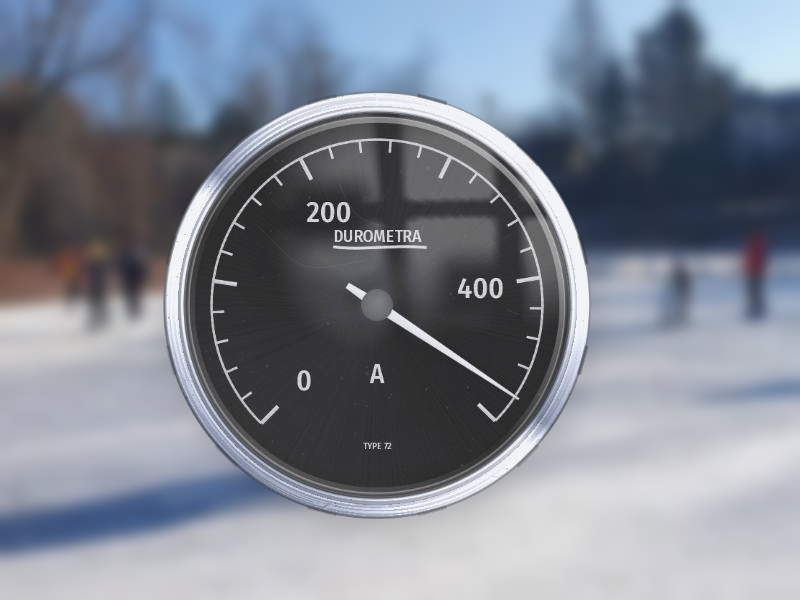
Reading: **480** A
